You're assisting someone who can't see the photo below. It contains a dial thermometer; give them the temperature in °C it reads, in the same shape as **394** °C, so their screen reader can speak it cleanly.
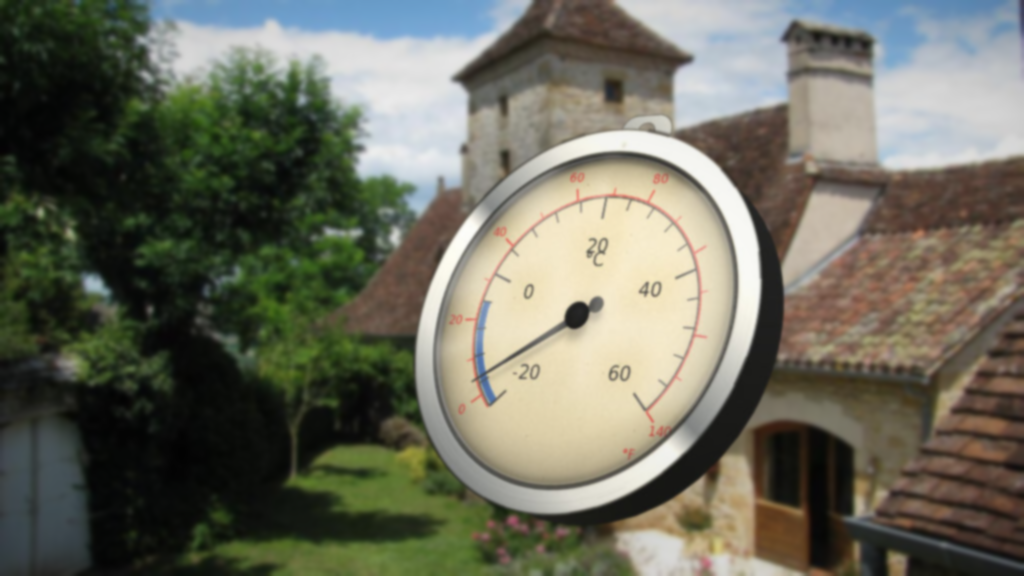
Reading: **-16** °C
